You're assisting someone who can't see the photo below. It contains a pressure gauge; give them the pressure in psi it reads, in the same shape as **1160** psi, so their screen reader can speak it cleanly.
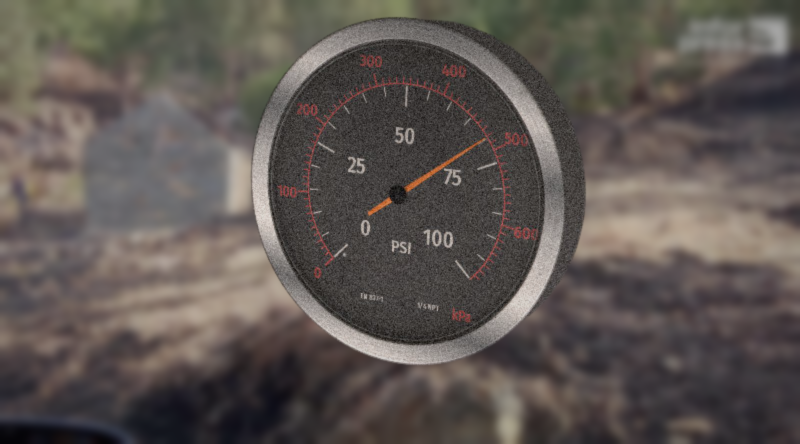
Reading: **70** psi
